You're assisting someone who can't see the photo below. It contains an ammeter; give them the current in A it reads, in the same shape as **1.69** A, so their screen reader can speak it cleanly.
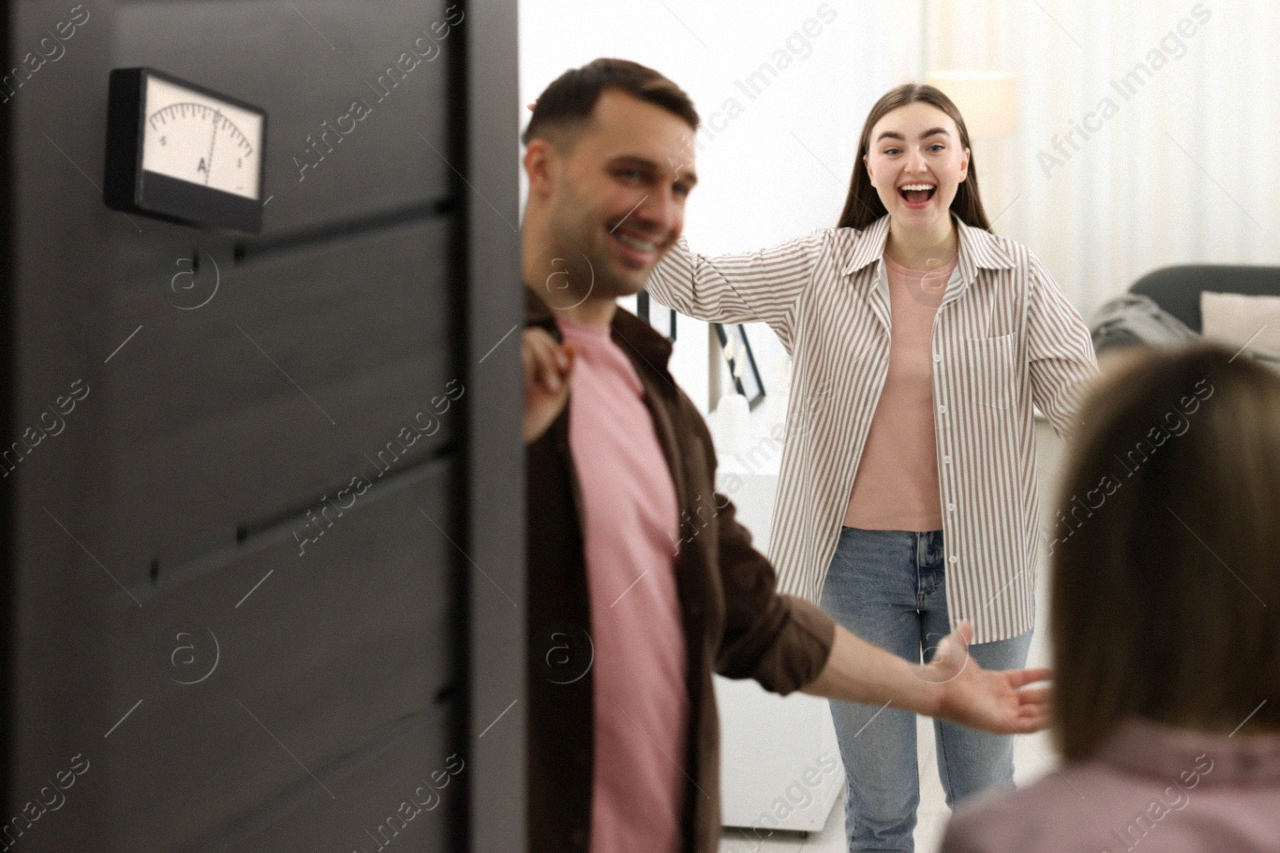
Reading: **1** A
